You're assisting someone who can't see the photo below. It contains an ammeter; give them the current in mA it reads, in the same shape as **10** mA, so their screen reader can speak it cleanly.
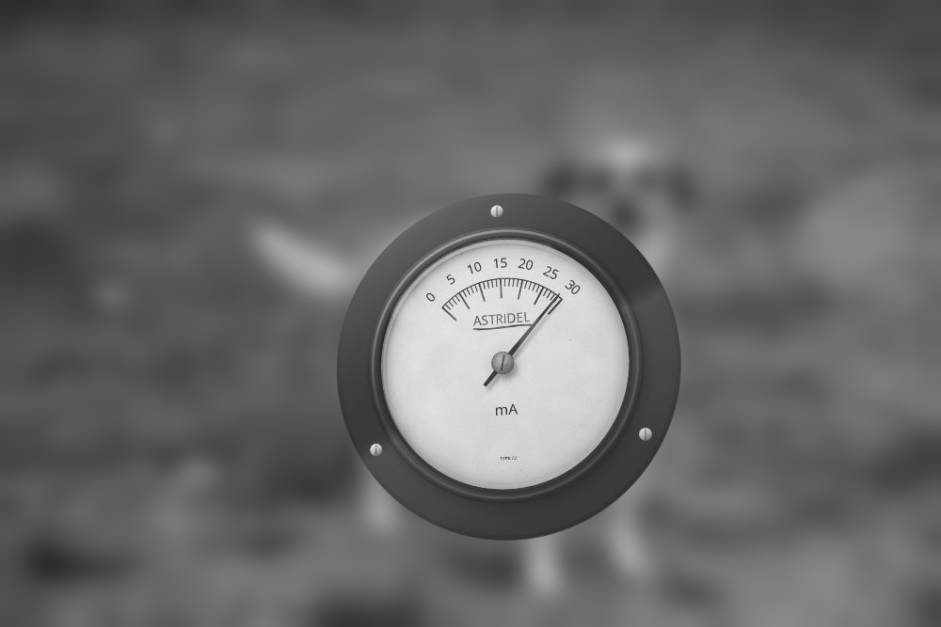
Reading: **29** mA
